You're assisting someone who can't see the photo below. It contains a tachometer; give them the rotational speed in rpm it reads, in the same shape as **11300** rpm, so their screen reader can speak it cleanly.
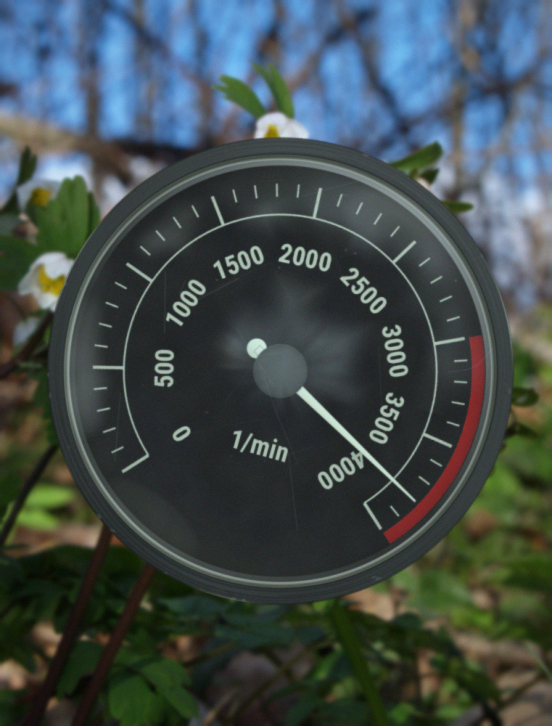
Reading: **3800** rpm
